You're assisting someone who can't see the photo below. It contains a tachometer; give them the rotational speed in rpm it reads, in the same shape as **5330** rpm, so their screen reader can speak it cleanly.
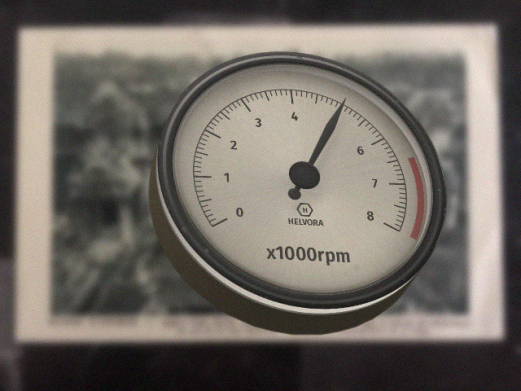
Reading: **5000** rpm
